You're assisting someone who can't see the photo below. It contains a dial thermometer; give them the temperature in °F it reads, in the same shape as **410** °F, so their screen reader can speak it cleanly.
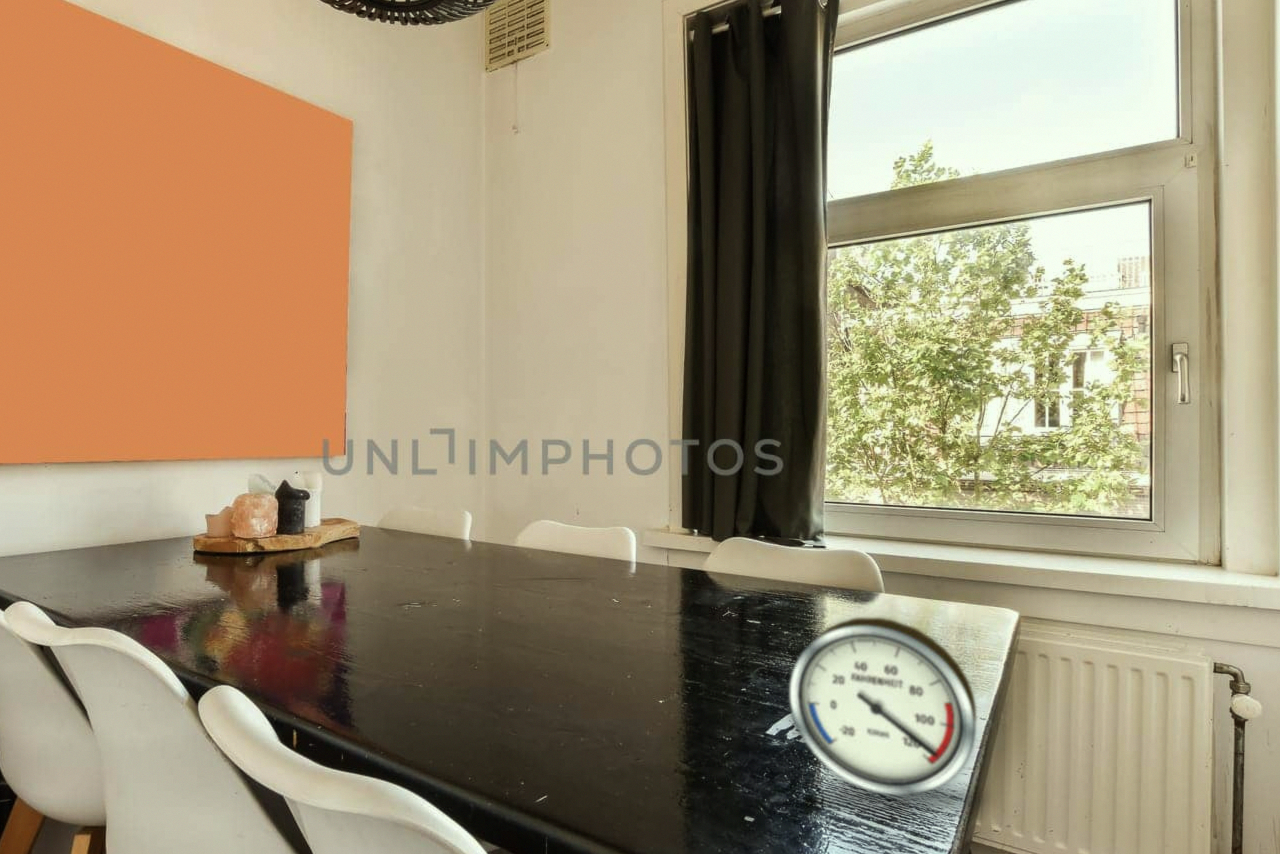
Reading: **115** °F
